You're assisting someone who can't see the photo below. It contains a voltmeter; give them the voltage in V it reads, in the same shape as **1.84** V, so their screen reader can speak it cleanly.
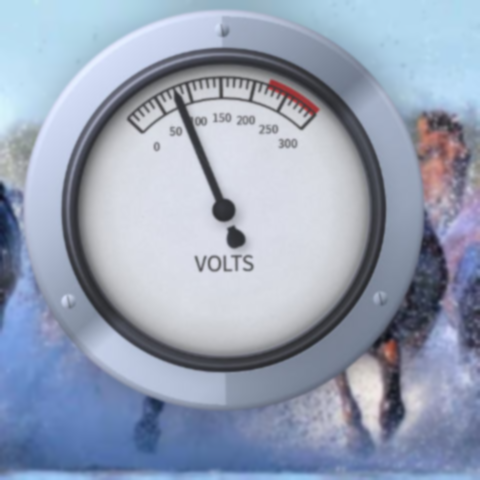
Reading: **80** V
